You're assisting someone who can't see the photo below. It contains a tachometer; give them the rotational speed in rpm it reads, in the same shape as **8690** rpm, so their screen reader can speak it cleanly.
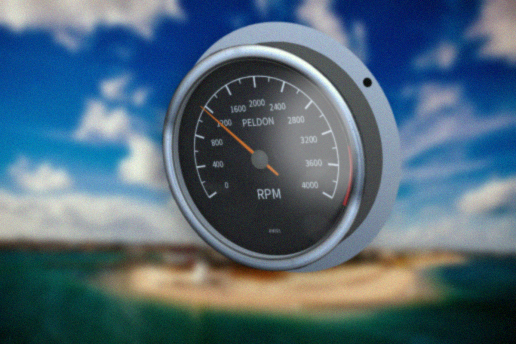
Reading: **1200** rpm
